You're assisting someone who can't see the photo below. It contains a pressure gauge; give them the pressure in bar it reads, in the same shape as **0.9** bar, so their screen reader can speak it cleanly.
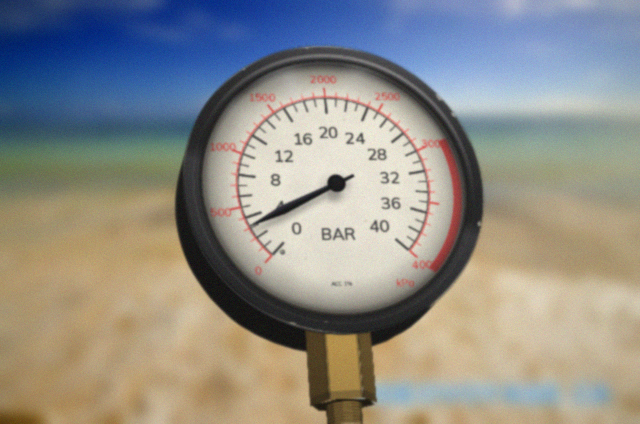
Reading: **3** bar
